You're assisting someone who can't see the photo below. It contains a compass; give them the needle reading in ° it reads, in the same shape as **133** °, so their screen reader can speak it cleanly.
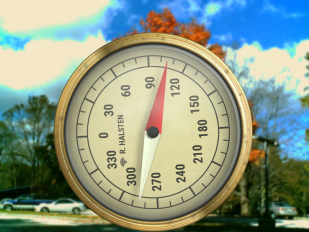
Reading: **105** °
